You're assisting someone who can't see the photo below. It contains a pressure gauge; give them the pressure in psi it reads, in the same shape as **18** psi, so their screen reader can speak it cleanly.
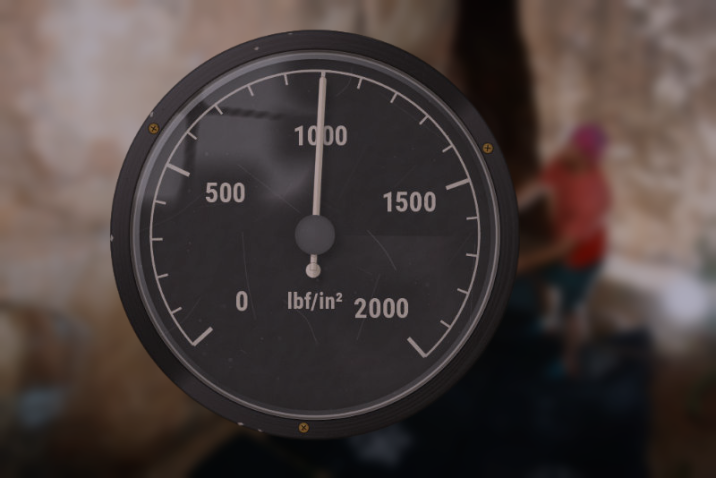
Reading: **1000** psi
